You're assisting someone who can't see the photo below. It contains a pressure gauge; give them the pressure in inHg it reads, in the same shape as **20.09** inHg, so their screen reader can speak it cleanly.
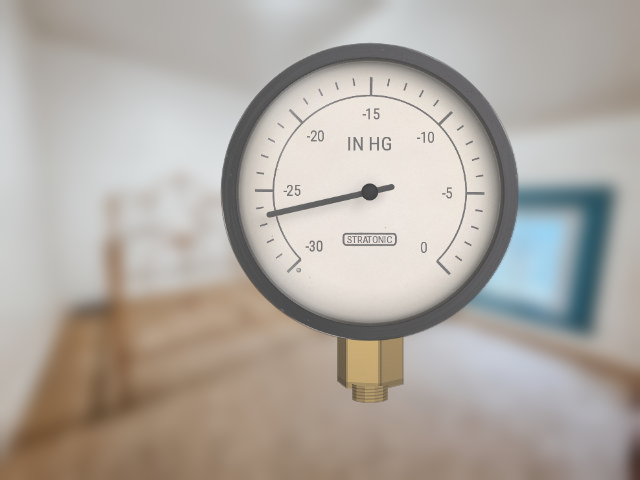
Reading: **-26.5** inHg
